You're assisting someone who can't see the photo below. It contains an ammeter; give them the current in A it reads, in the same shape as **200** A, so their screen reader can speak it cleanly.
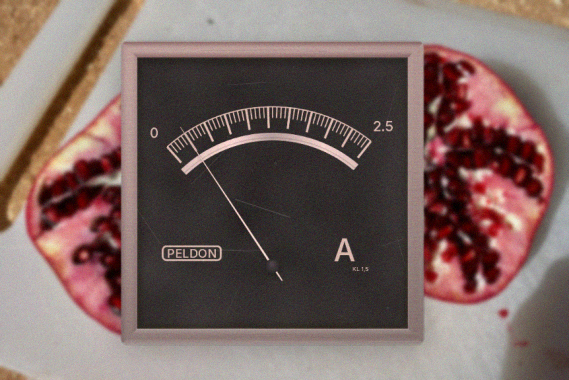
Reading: **0.25** A
